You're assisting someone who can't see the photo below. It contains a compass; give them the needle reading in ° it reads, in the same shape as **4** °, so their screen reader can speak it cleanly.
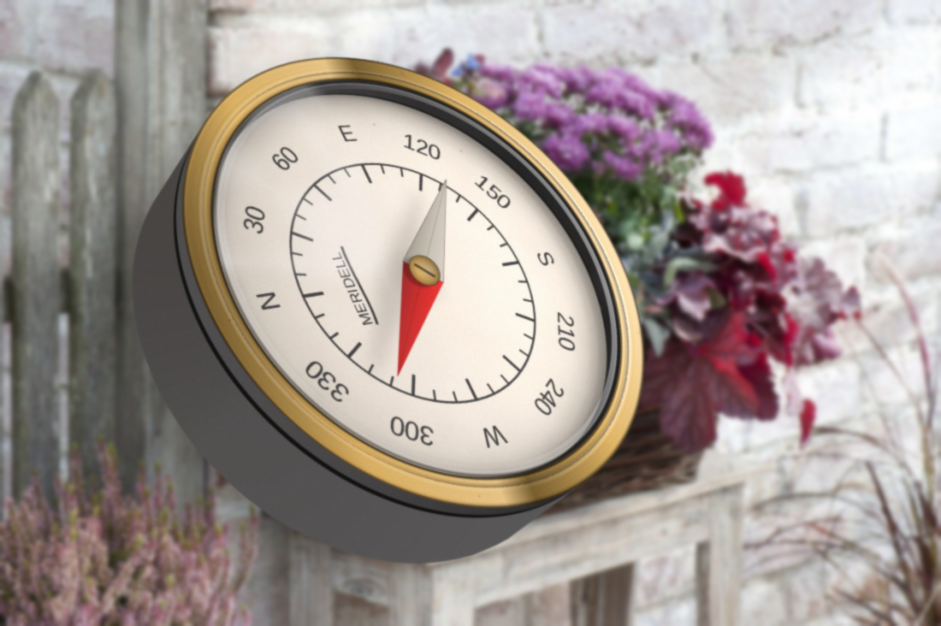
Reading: **310** °
